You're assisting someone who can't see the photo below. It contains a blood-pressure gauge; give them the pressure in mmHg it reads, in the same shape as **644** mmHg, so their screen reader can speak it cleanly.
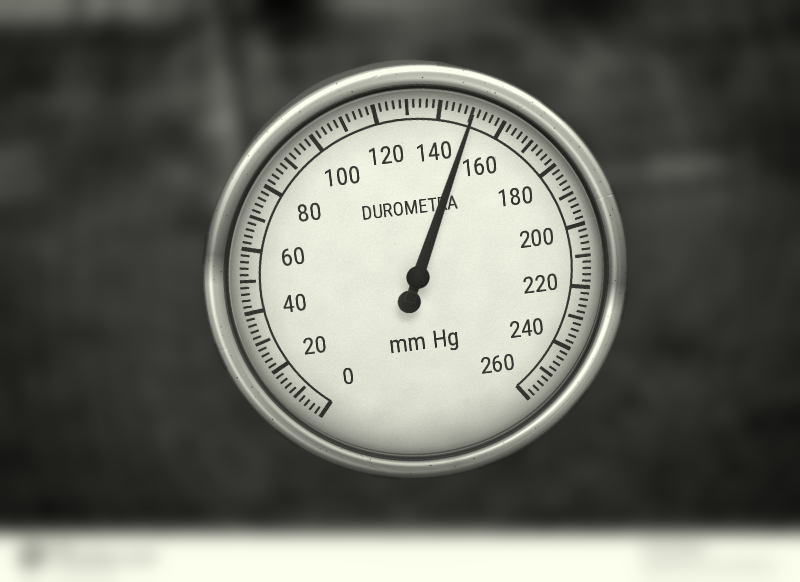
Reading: **150** mmHg
